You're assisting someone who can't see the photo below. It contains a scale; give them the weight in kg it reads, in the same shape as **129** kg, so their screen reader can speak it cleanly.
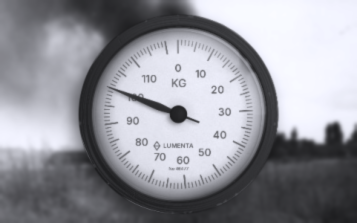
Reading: **100** kg
